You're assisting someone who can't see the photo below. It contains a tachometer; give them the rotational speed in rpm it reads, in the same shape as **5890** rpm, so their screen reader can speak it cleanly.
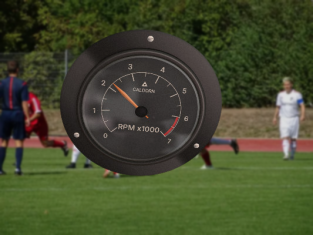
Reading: **2250** rpm
